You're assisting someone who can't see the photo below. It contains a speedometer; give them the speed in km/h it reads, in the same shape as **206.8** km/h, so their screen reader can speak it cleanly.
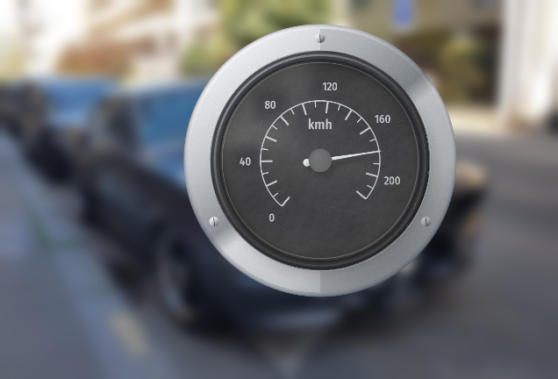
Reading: **180** km/h
